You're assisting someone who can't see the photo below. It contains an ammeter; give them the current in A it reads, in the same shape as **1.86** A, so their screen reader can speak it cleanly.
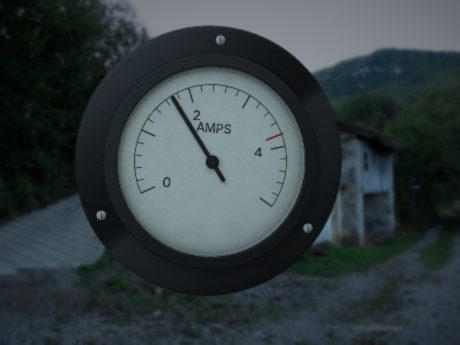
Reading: **1.7** A
